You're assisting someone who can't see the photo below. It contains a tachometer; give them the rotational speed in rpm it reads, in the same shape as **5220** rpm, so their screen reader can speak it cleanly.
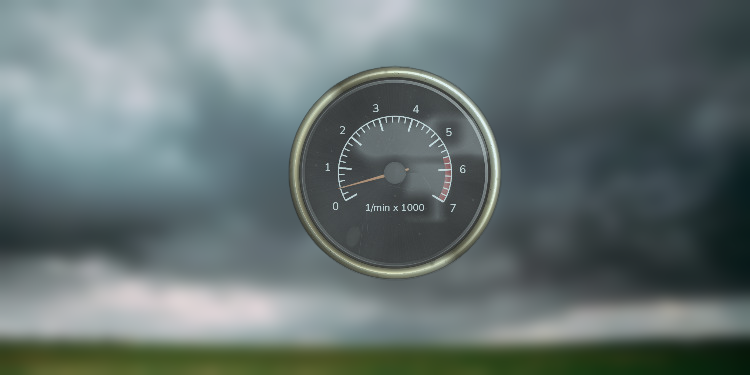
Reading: **400** rpm
